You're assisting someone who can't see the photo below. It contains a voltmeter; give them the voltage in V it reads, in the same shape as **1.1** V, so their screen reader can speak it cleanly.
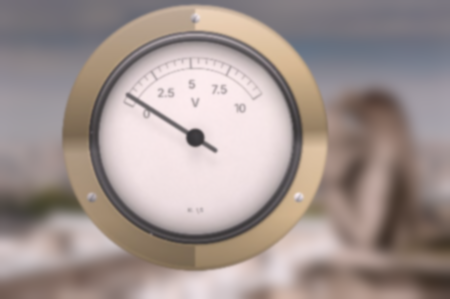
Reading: **0.5** V
